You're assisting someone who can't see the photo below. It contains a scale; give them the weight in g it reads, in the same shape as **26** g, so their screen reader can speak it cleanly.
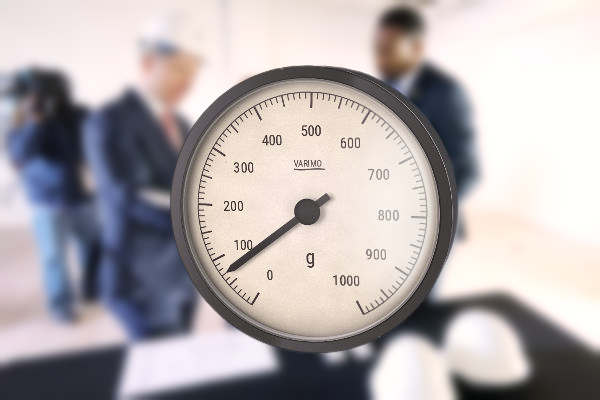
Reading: **70** g
